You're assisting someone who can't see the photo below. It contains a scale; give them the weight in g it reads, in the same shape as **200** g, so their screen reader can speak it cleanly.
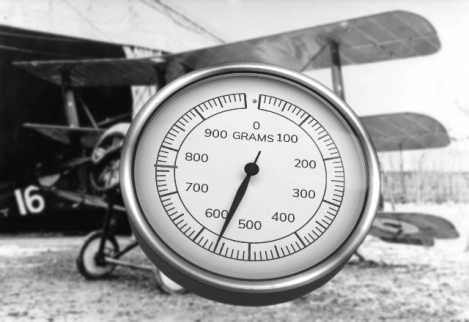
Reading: **560** g
